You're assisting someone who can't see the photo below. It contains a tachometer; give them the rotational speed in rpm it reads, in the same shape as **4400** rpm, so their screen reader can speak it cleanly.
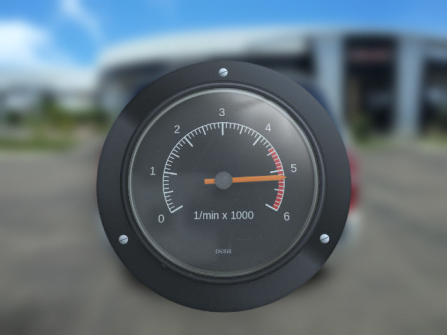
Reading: **5200** rpm
